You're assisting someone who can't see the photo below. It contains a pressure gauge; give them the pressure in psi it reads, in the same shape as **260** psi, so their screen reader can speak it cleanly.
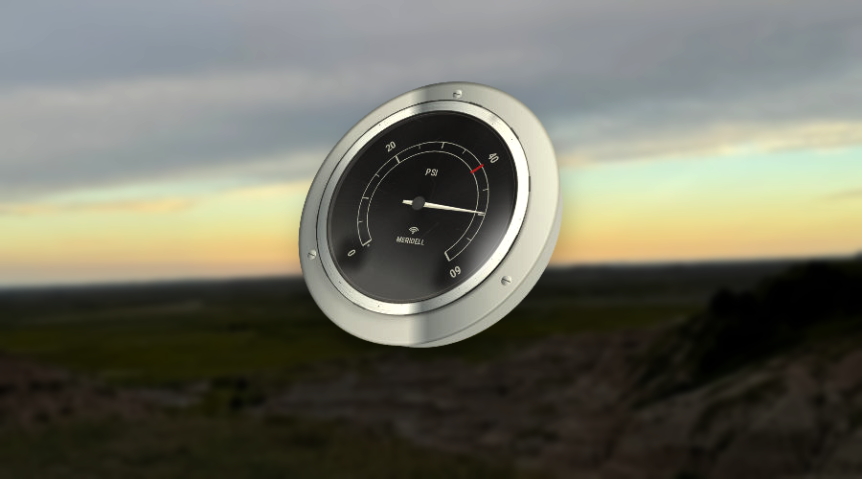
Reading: **50** psi
